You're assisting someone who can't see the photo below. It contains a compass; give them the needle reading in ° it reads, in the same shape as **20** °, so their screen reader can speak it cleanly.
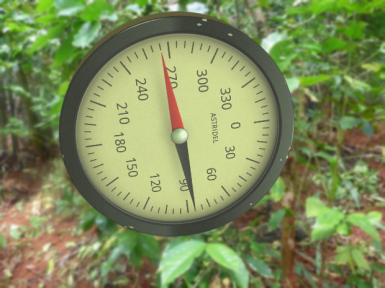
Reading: **265** °
